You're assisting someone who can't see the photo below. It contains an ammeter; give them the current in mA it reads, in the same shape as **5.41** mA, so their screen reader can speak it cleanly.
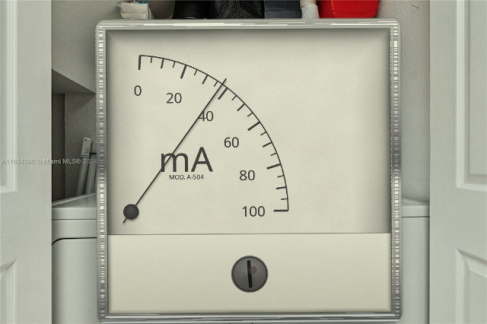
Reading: **37.5** mA
